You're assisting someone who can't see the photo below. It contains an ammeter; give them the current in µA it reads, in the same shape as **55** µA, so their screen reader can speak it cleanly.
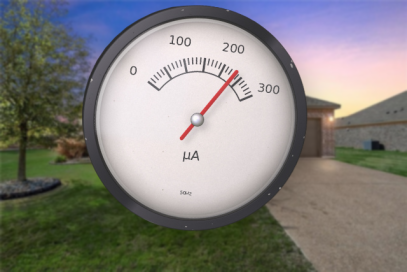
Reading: **230** µA
